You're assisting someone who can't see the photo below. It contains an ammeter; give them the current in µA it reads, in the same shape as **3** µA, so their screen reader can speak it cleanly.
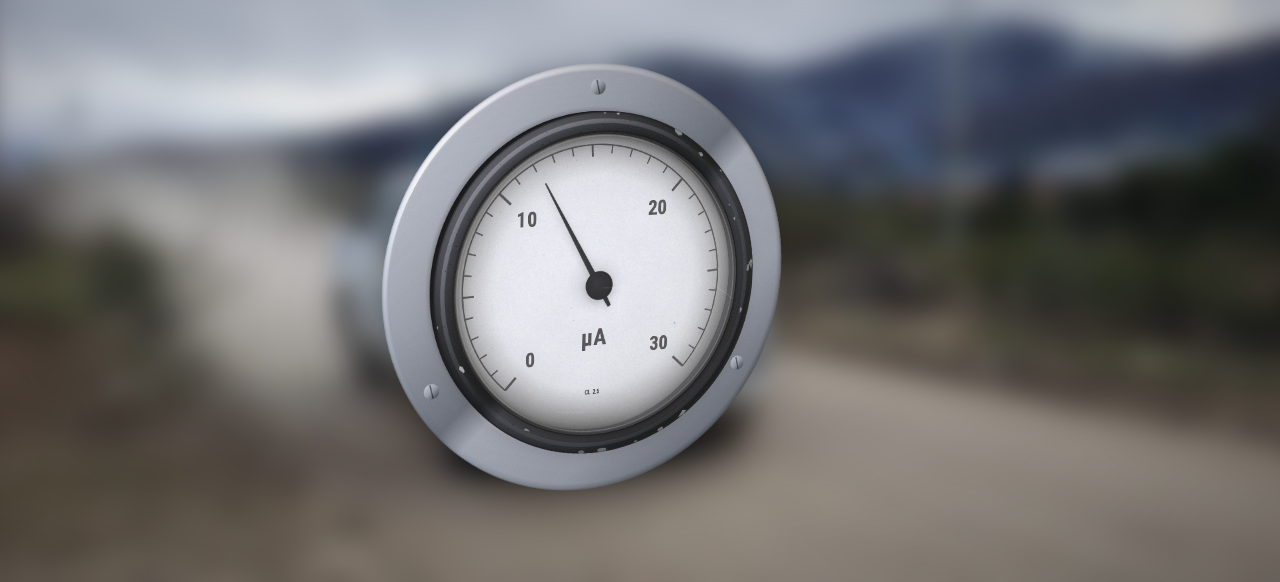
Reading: **12** µA
